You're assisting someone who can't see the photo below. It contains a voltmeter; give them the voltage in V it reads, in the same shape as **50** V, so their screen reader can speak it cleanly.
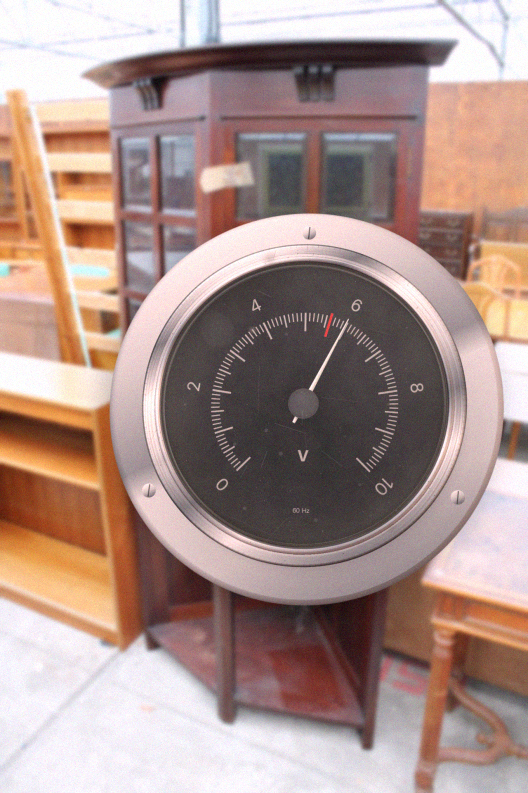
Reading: **6** V
